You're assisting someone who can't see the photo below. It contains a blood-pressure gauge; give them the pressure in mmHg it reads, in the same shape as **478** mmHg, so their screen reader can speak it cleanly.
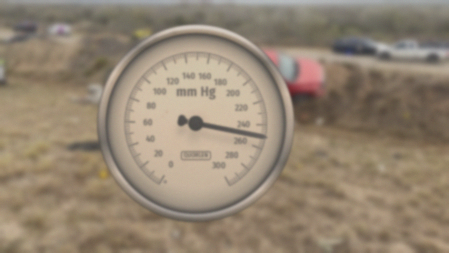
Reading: **250** mmHg
